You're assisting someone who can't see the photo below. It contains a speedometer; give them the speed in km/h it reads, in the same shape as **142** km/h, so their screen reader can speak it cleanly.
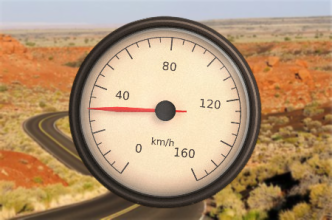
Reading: **30** km/h
